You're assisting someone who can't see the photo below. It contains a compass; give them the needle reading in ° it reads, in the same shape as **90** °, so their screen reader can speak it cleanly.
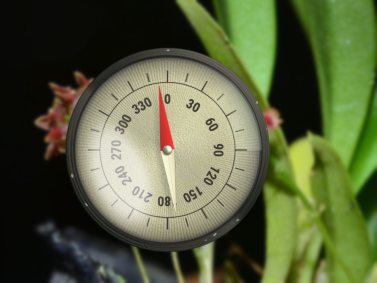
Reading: **352.5** °
